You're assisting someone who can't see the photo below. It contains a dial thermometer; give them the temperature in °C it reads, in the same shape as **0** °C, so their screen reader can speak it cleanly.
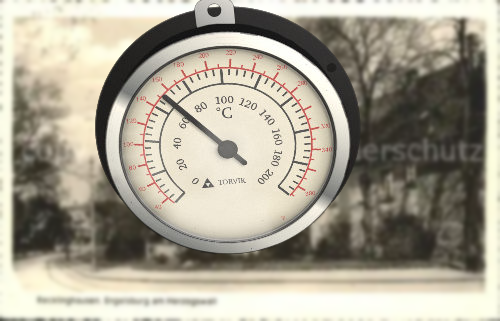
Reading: **68** °C
